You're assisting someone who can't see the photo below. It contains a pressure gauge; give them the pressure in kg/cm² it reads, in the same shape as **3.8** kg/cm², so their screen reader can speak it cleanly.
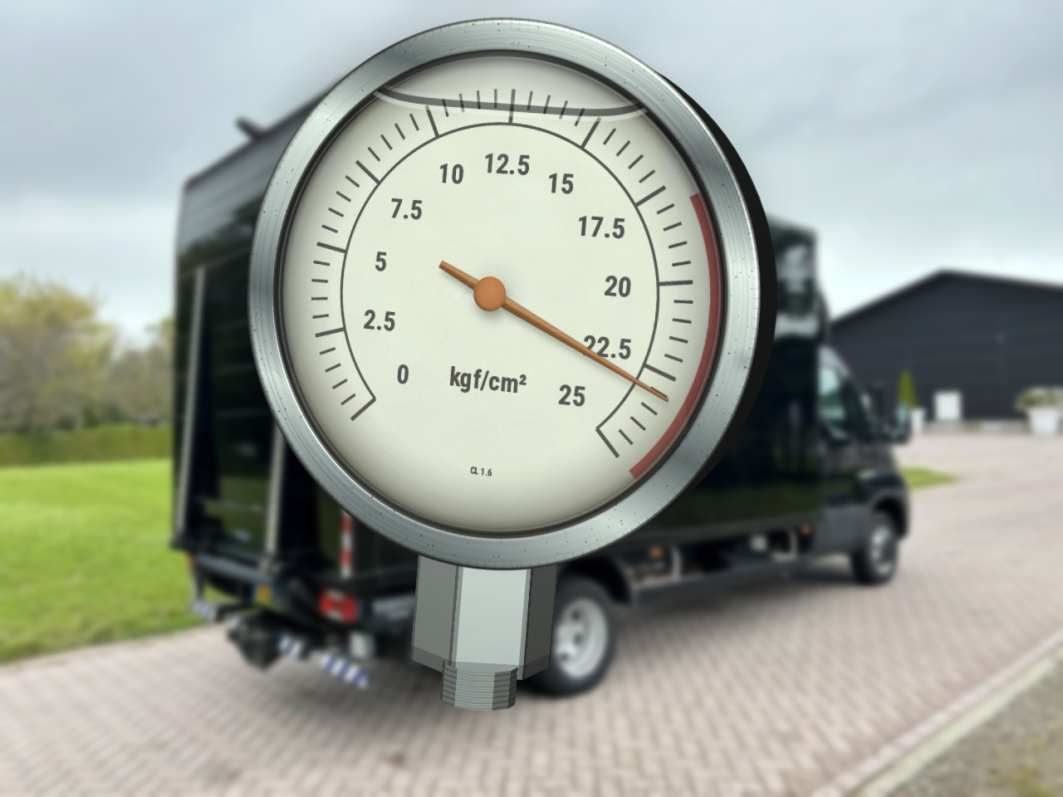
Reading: **23** kg/cm²
